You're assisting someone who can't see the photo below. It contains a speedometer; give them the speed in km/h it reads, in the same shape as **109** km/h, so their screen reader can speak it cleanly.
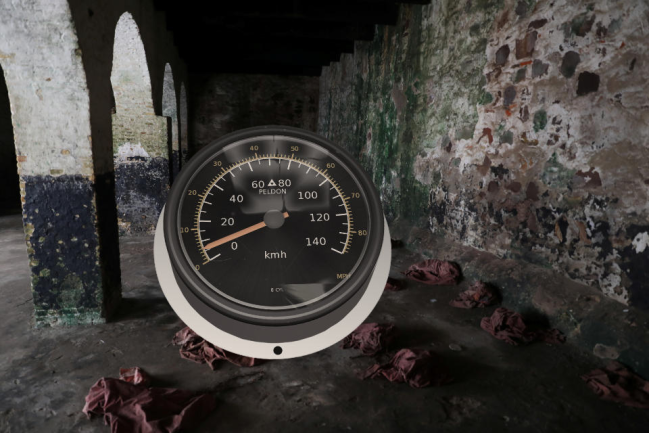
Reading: **5** km/h
